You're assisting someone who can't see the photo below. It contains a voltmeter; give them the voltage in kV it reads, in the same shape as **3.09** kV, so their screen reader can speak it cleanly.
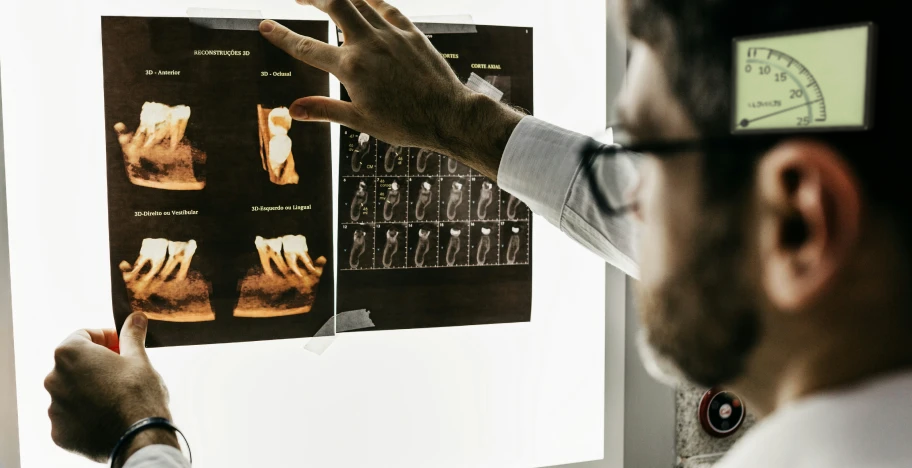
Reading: **22.5** kV
